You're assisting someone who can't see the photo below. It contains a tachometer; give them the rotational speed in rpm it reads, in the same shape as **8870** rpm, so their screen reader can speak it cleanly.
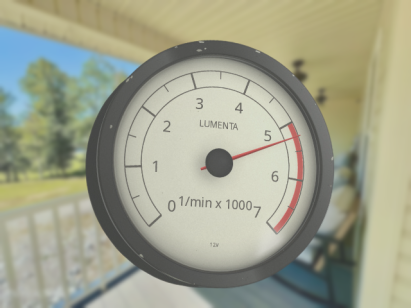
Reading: **5250** rpm
